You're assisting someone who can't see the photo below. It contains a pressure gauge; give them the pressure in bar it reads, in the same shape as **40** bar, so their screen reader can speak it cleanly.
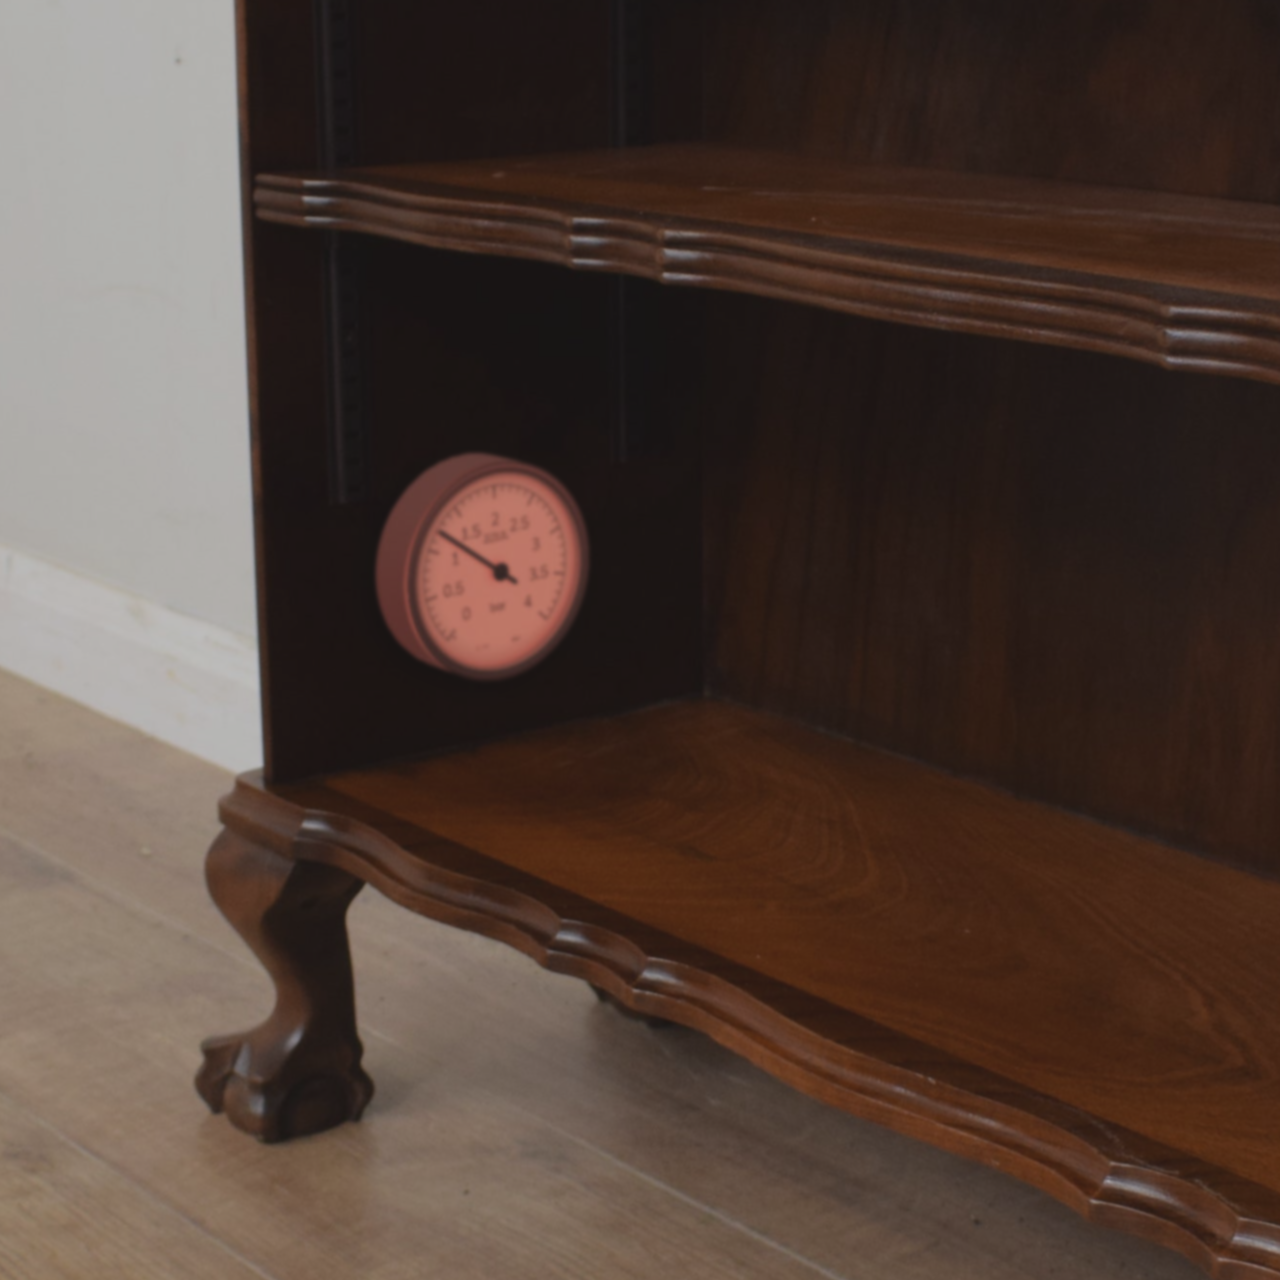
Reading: **1.2** bar
